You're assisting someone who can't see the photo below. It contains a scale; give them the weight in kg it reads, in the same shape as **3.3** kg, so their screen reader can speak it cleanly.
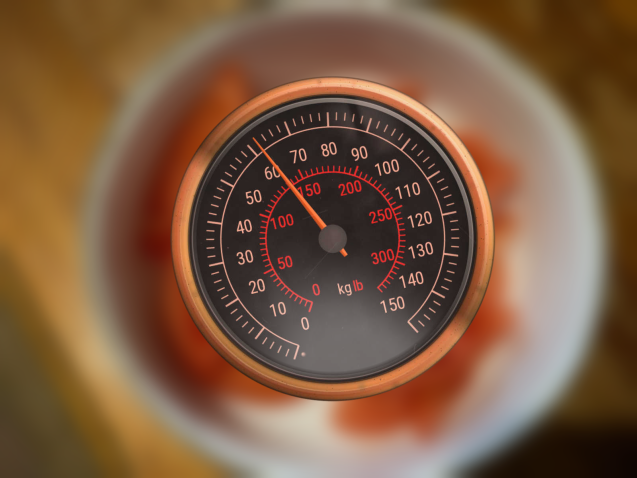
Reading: **62** kg
